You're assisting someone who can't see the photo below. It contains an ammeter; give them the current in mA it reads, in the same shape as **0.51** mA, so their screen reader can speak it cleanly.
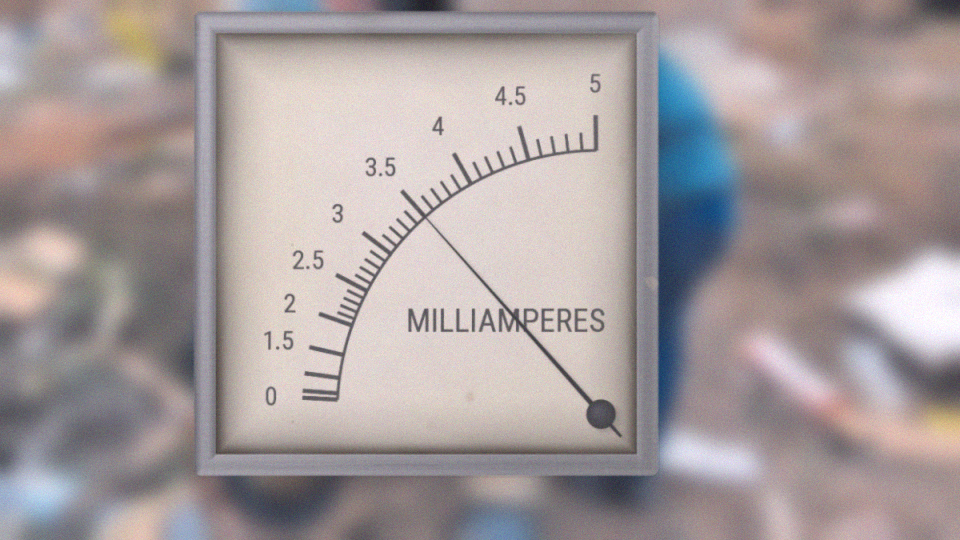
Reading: **3.5** mA
